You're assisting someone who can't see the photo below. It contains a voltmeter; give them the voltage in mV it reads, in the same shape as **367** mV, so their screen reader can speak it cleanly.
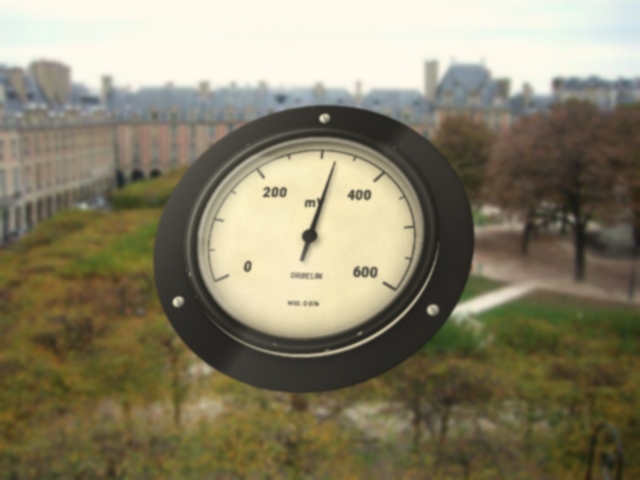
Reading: **325** mV
